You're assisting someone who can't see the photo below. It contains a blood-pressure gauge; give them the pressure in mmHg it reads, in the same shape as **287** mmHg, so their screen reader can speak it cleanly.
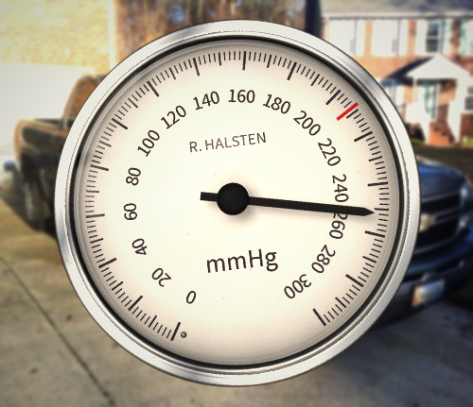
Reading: **252** mmHg
